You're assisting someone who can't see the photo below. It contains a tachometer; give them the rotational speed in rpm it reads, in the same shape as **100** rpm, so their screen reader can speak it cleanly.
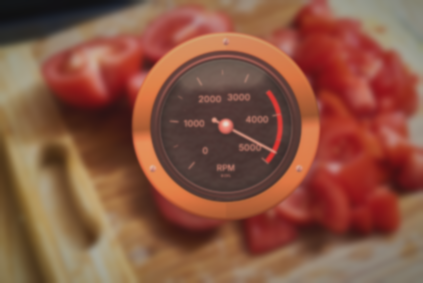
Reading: **4750** rpm
